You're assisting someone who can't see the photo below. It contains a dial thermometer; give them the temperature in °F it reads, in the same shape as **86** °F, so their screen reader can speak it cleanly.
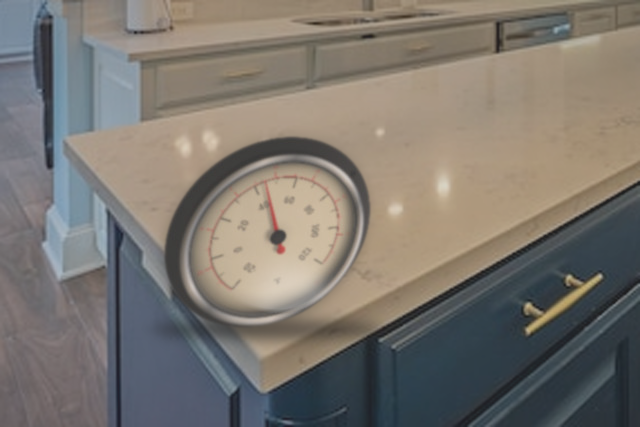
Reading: **45** °F
